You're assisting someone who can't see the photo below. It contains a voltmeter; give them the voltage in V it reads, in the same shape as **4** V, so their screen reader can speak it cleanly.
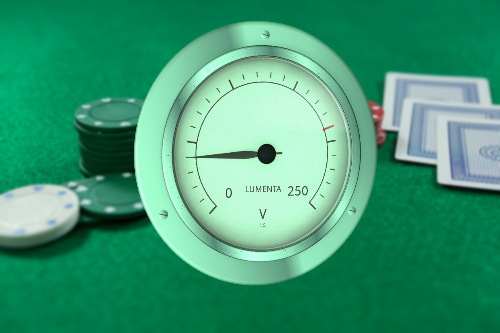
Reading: **40** V
